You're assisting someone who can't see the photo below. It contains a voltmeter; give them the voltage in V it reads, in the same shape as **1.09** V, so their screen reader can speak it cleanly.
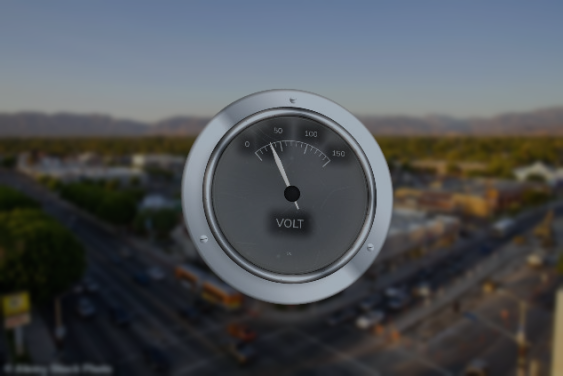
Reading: **30** V
